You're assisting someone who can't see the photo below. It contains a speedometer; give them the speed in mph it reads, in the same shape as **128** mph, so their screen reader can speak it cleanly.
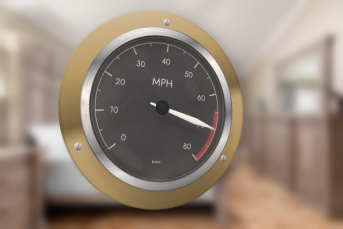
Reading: **70** mph
